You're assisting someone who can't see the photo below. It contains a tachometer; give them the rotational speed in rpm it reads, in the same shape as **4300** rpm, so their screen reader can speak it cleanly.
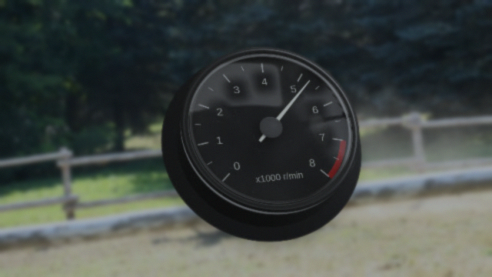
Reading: **5250** rpm
